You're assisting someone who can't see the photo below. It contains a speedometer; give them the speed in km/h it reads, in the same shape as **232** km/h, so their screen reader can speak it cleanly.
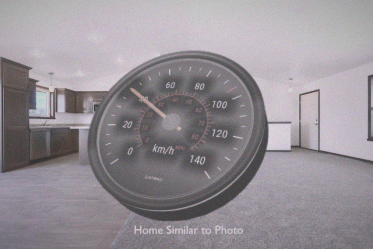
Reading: **40** km/h
